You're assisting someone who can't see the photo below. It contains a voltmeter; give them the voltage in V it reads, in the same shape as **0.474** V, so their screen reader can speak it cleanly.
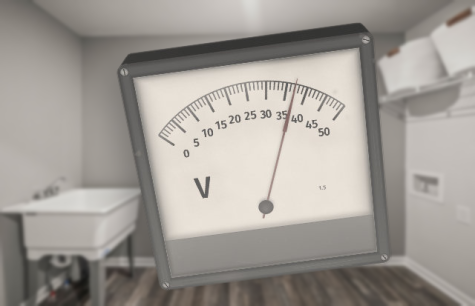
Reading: **37** V
